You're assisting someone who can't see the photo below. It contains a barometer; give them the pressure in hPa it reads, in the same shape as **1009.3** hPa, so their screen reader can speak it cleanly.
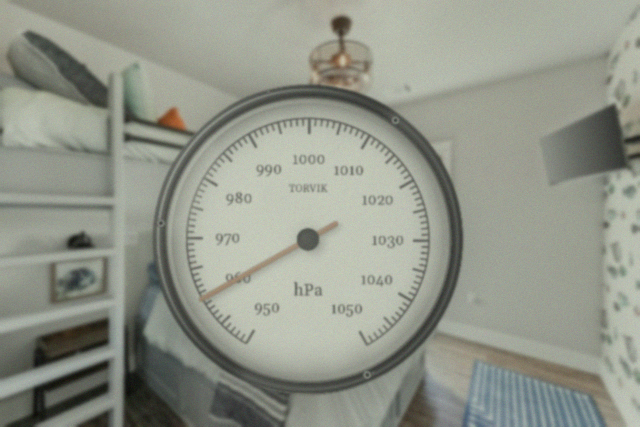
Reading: **960** hPa
